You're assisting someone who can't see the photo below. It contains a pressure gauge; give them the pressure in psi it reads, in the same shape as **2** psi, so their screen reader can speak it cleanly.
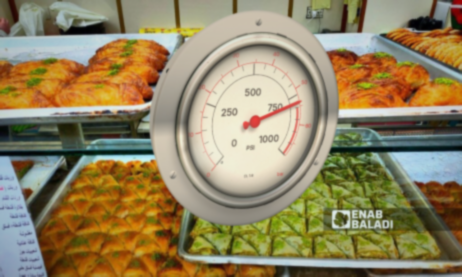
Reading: **775** psi
